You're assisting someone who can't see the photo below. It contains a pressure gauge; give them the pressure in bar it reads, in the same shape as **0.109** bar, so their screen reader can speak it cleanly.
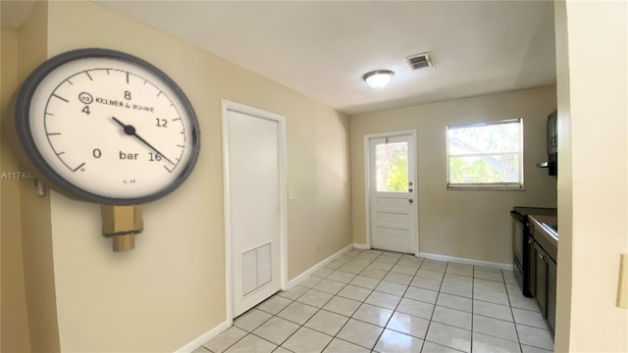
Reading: **15.5** bar
